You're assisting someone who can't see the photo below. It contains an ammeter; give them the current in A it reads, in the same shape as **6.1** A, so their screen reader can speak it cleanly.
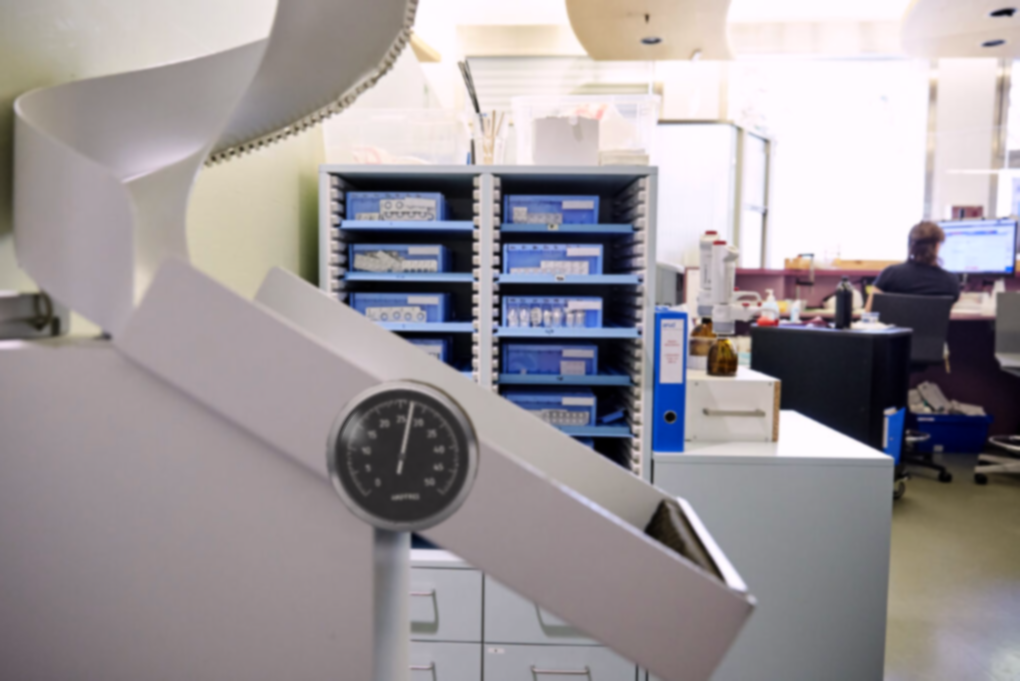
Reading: **27.5** A
